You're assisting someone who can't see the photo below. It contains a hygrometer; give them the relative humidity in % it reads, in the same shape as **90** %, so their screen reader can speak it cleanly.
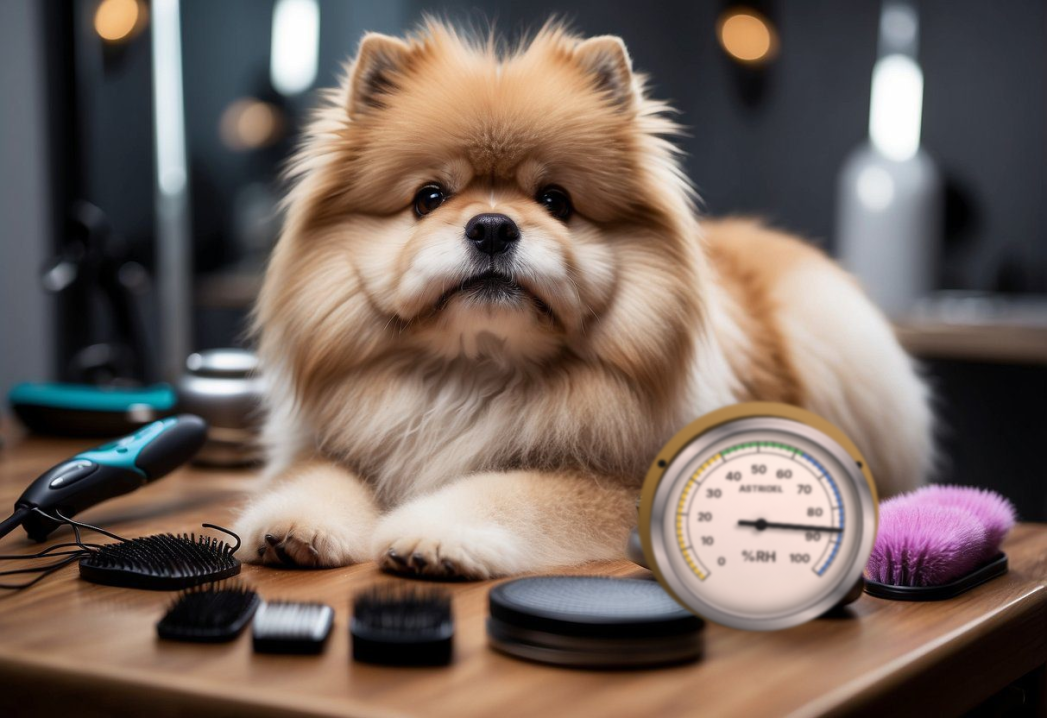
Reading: **86** %
